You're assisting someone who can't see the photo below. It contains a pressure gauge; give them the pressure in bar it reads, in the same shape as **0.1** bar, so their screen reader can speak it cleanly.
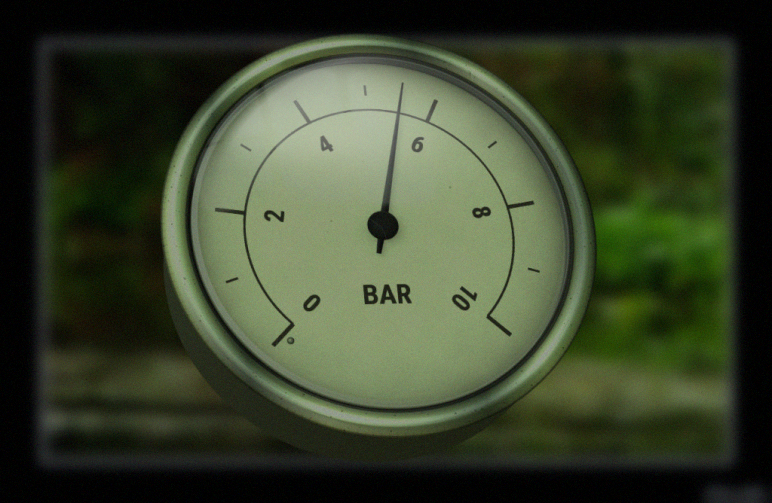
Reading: **5.5** bar
